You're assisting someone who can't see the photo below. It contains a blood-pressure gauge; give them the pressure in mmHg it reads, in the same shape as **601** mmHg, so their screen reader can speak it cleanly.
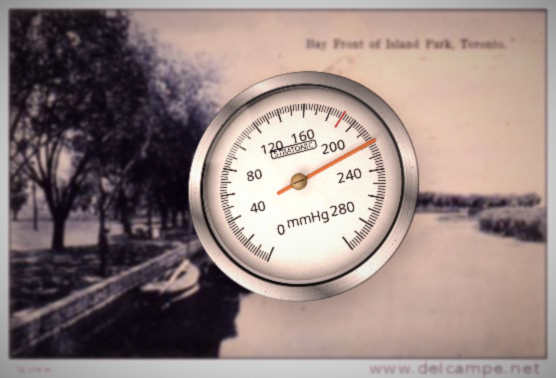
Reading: **220** mmHg
